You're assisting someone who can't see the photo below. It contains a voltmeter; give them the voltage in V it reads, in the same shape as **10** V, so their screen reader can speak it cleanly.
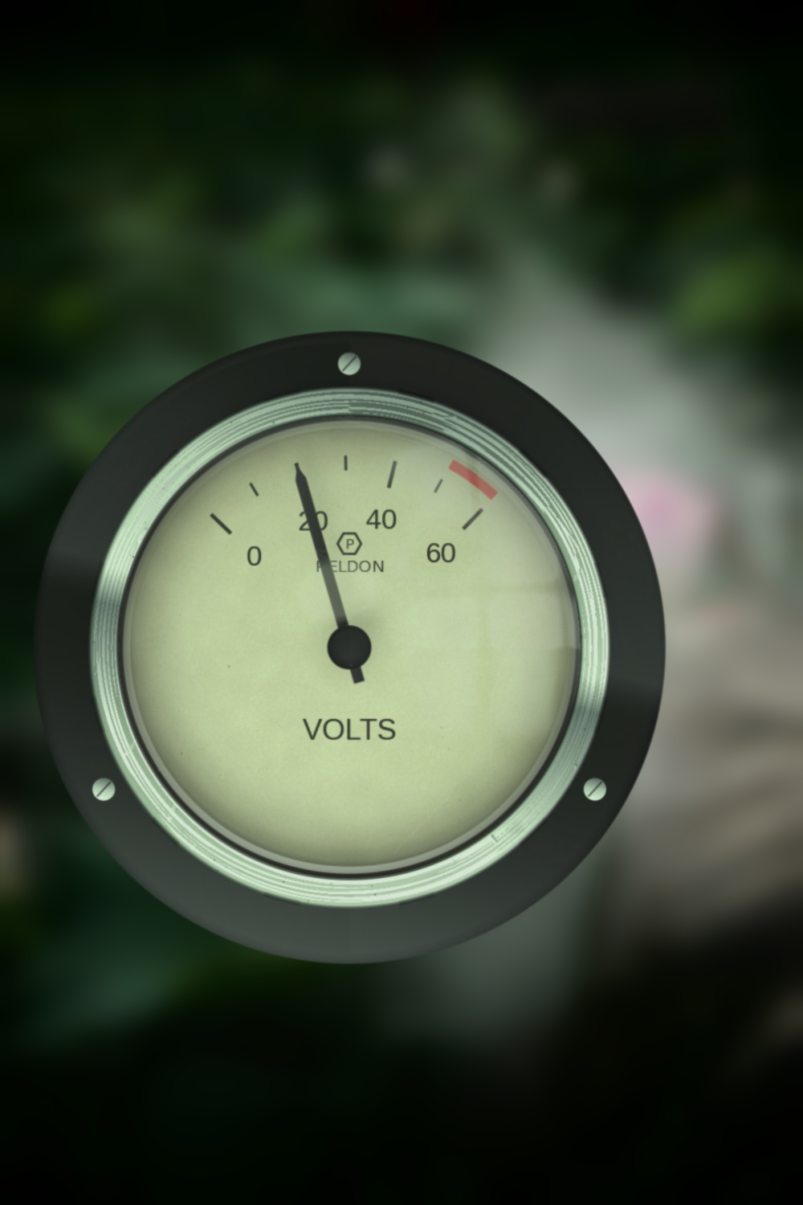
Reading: **20** V
